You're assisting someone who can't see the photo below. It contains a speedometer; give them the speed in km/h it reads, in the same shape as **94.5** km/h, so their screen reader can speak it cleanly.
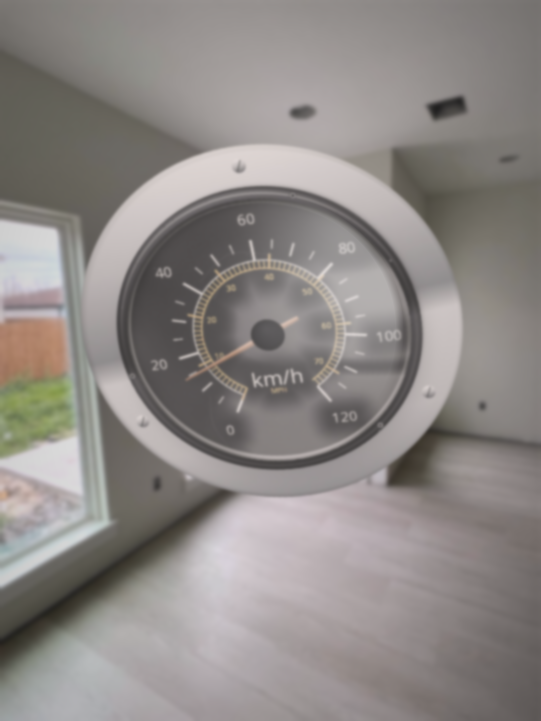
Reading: **15** km/h
